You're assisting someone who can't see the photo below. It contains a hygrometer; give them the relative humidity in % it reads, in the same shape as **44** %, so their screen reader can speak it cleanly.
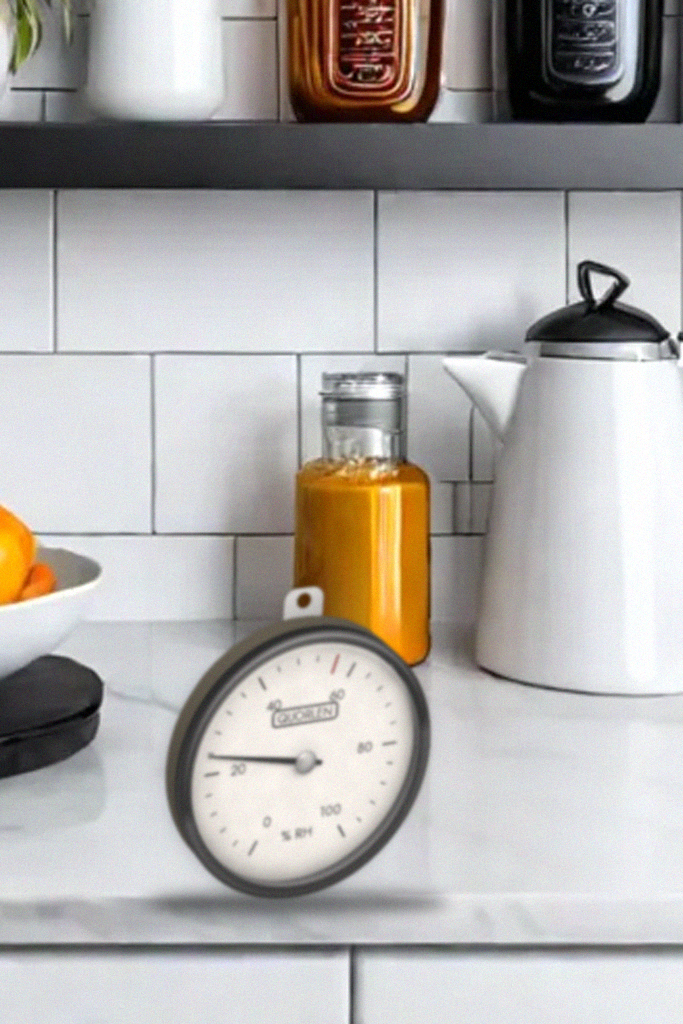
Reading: **24** %
